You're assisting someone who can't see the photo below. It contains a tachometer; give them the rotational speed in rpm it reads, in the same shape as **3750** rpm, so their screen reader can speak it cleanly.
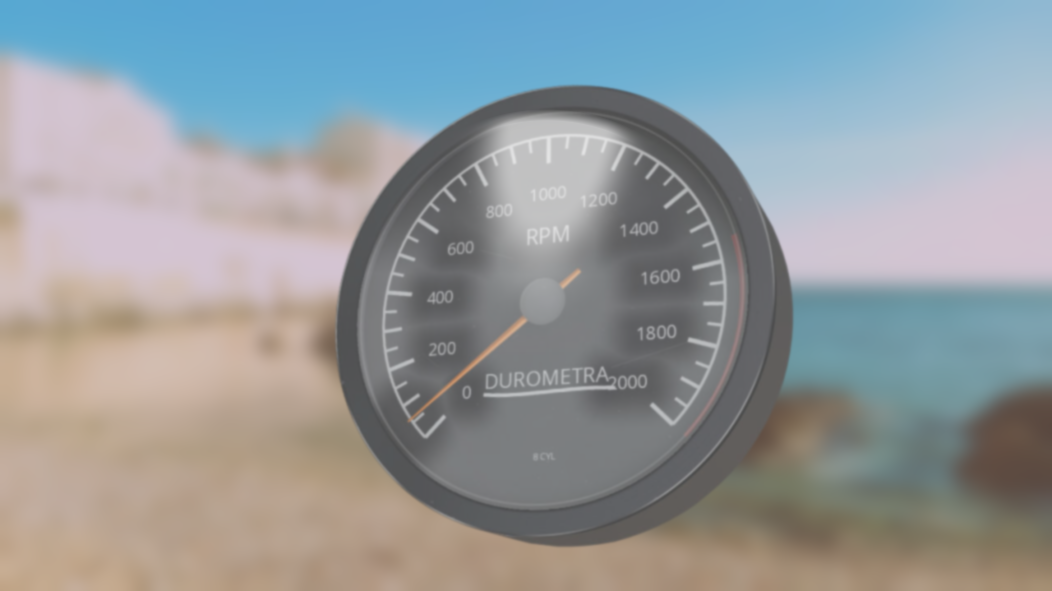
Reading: **50** rpm
